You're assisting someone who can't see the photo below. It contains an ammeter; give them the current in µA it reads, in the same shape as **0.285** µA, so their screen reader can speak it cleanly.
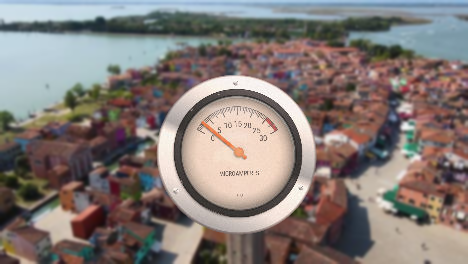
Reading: **2.5** µA
